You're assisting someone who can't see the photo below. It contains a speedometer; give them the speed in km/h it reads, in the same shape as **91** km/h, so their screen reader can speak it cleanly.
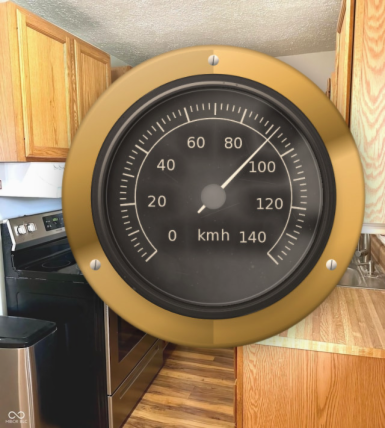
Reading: **92** km/h
